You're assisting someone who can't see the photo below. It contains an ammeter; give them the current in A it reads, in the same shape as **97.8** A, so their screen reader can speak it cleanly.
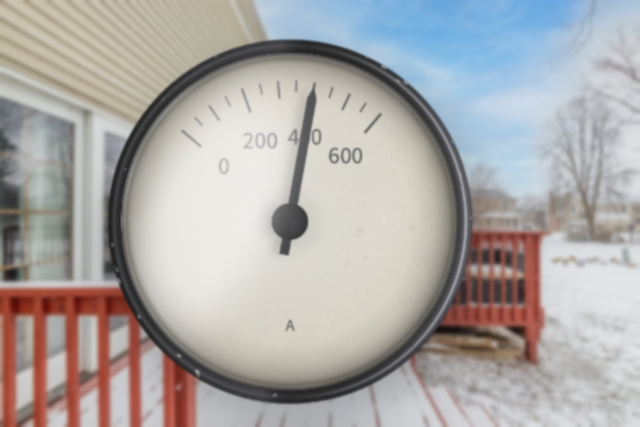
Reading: **400** A
